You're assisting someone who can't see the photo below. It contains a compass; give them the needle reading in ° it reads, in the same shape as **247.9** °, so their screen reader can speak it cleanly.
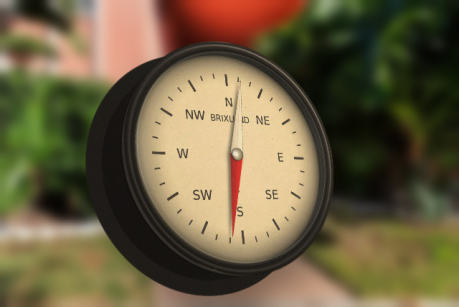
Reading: **190** °
